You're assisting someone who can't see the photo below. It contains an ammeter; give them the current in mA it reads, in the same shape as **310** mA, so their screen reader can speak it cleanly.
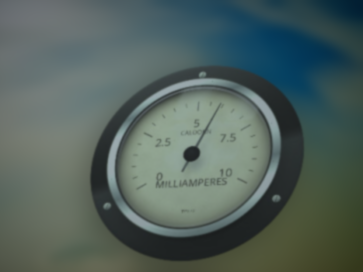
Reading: **6** mA
